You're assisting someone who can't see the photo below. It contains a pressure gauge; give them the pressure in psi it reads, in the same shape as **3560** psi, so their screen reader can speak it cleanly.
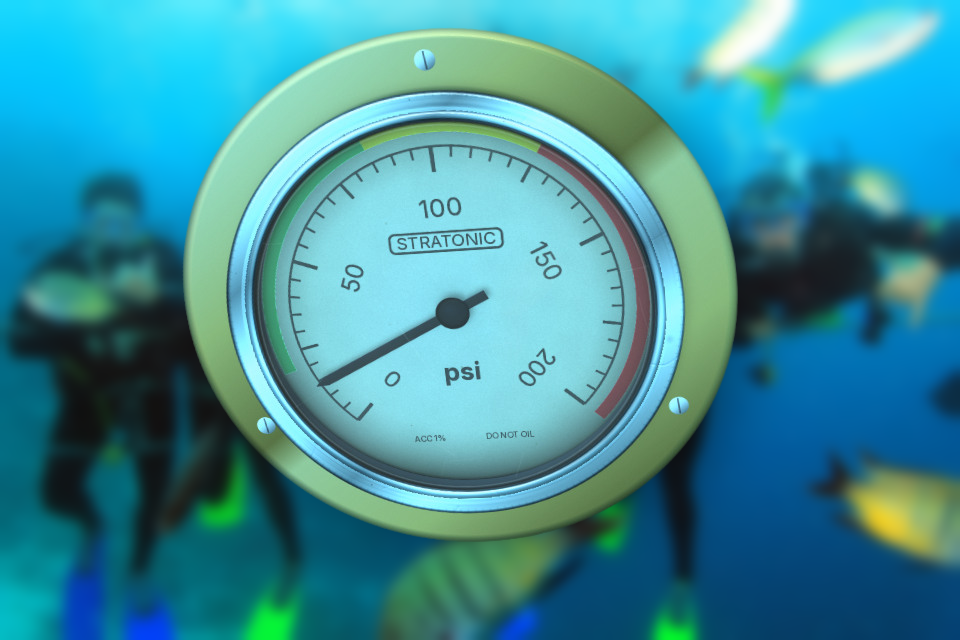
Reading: **15** psi
